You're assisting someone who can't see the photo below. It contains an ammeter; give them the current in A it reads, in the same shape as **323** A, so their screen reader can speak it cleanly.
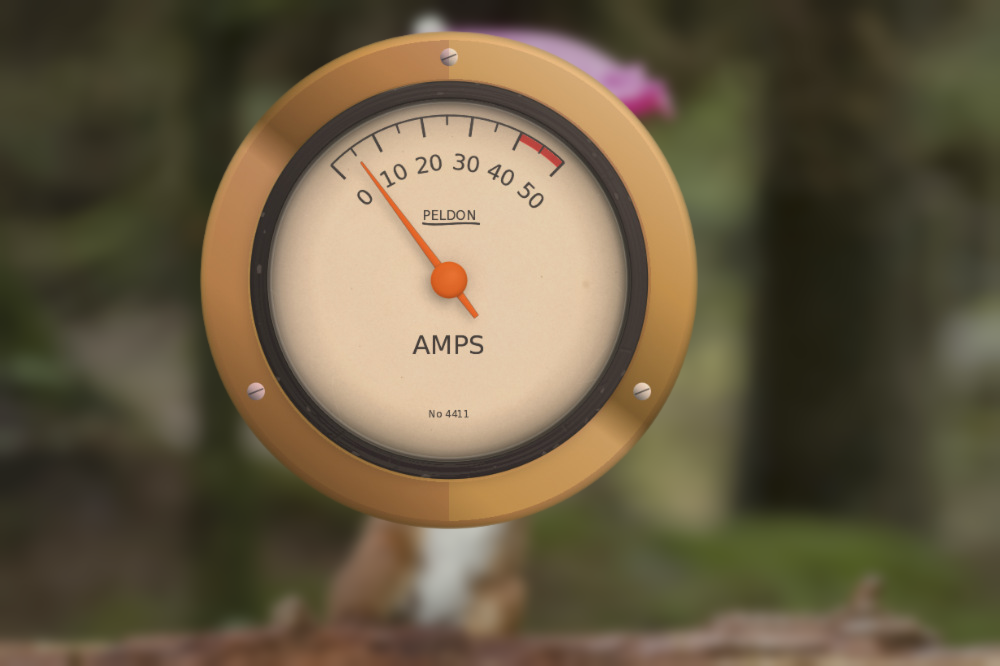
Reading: **5** A
